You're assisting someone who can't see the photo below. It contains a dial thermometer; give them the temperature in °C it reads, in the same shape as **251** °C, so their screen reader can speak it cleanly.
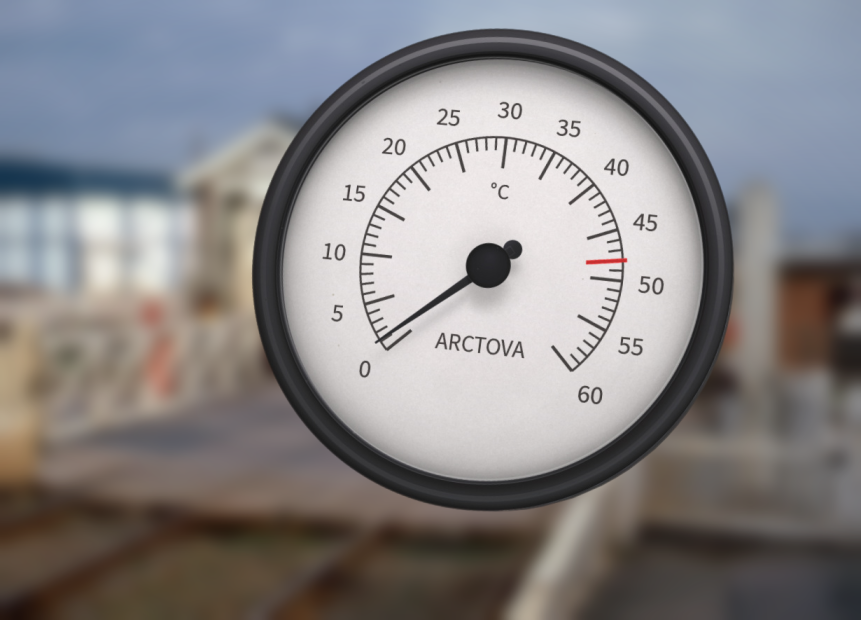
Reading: **1** °C
